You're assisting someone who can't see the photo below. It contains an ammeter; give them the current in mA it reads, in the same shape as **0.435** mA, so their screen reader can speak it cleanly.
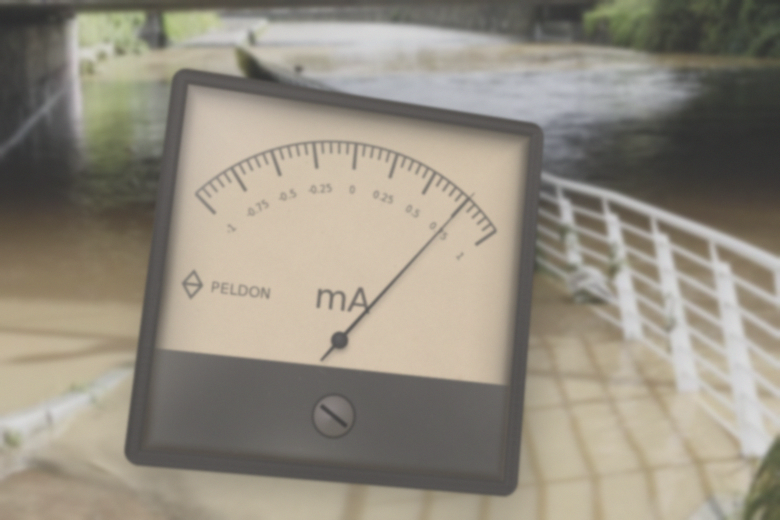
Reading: **0.75** mA
